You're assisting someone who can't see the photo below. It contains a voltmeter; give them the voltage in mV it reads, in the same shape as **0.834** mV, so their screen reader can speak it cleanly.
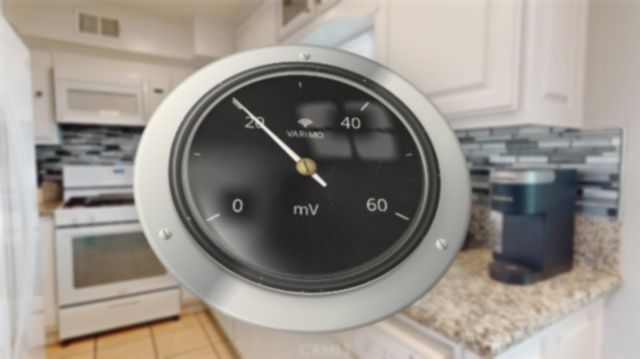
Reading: **20** mV
